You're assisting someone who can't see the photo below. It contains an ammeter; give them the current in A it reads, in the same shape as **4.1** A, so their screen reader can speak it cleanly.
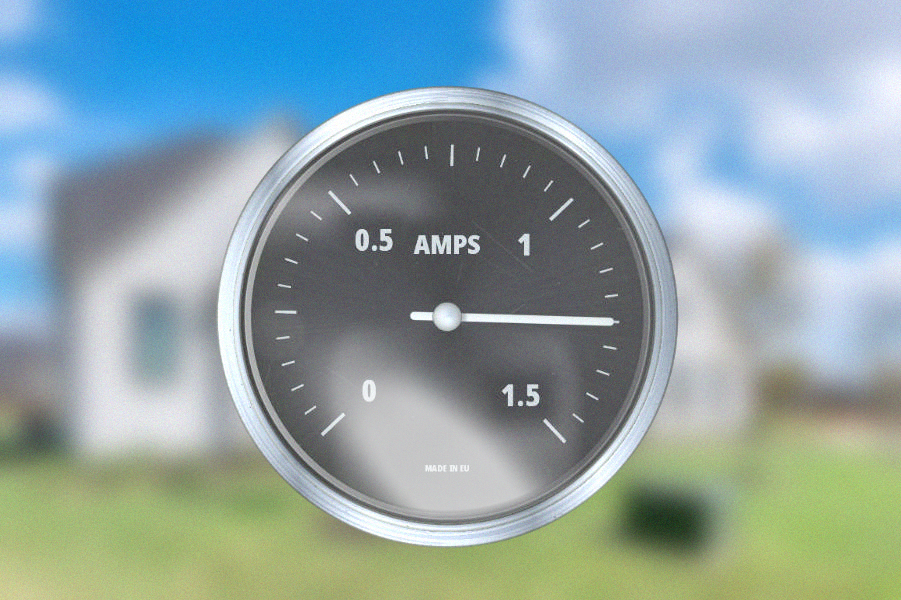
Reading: **1.25** A
